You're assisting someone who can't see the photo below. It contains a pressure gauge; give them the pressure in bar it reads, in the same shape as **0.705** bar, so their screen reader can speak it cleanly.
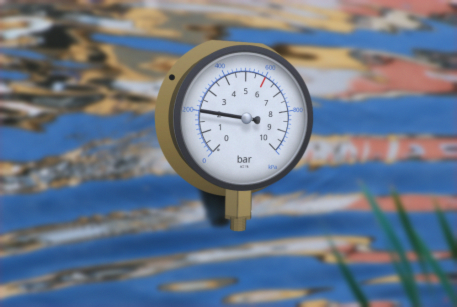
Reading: **2** bar
